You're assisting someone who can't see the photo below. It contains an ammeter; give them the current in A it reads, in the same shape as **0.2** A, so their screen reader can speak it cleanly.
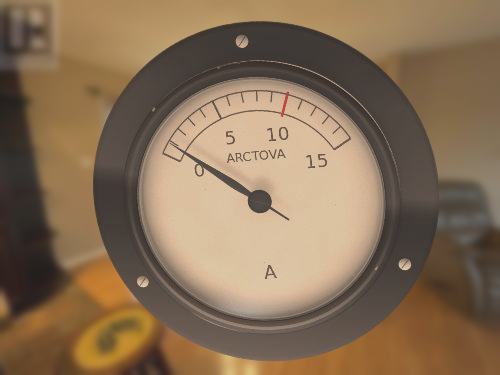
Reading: **1** A
